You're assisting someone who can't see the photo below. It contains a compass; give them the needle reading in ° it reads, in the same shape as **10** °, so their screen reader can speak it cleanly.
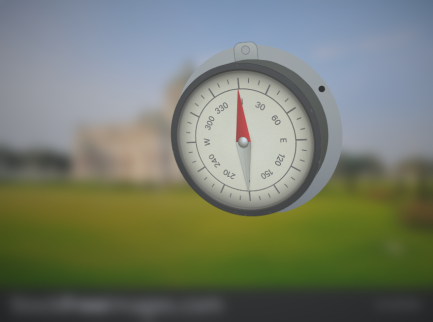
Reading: **0** °
